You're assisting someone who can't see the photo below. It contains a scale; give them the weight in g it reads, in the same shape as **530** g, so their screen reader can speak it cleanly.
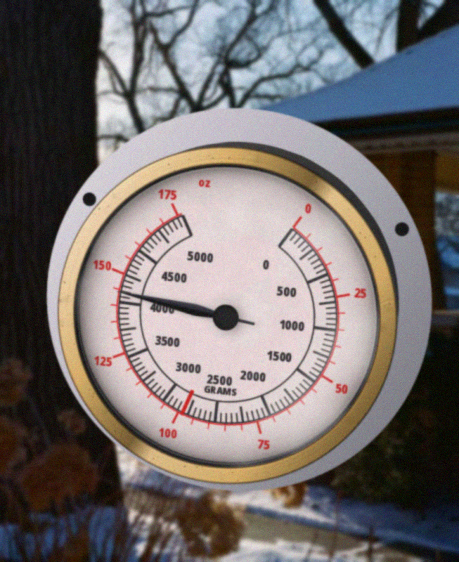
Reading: **4100** g
